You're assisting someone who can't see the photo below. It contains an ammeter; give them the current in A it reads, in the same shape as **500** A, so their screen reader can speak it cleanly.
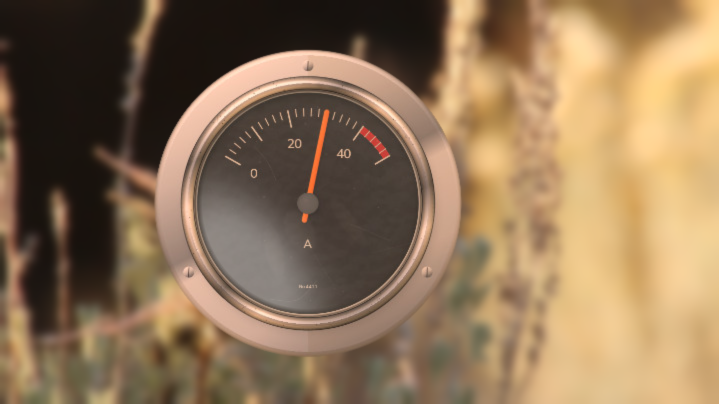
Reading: **30** A
